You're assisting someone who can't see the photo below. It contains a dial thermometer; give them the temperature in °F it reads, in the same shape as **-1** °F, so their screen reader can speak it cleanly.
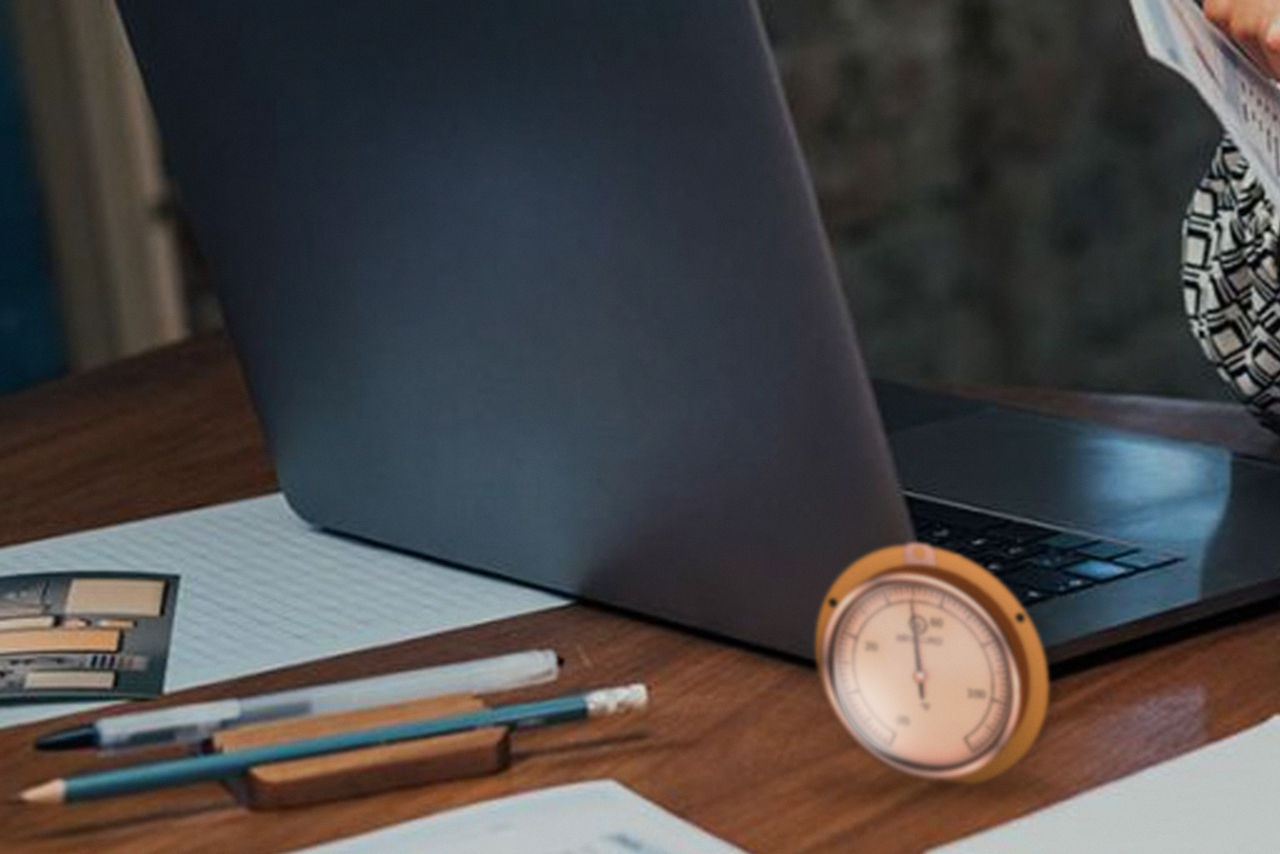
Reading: **50** °F
